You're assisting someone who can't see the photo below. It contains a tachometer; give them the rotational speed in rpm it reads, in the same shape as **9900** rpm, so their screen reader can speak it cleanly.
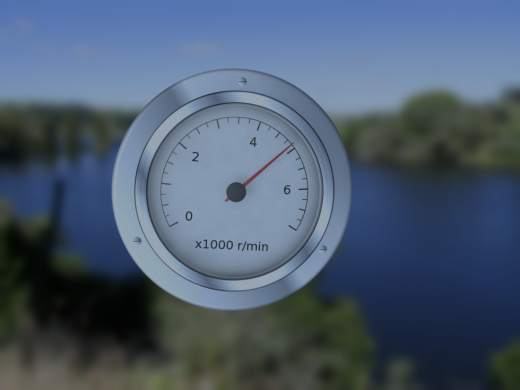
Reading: **4875** rpm
